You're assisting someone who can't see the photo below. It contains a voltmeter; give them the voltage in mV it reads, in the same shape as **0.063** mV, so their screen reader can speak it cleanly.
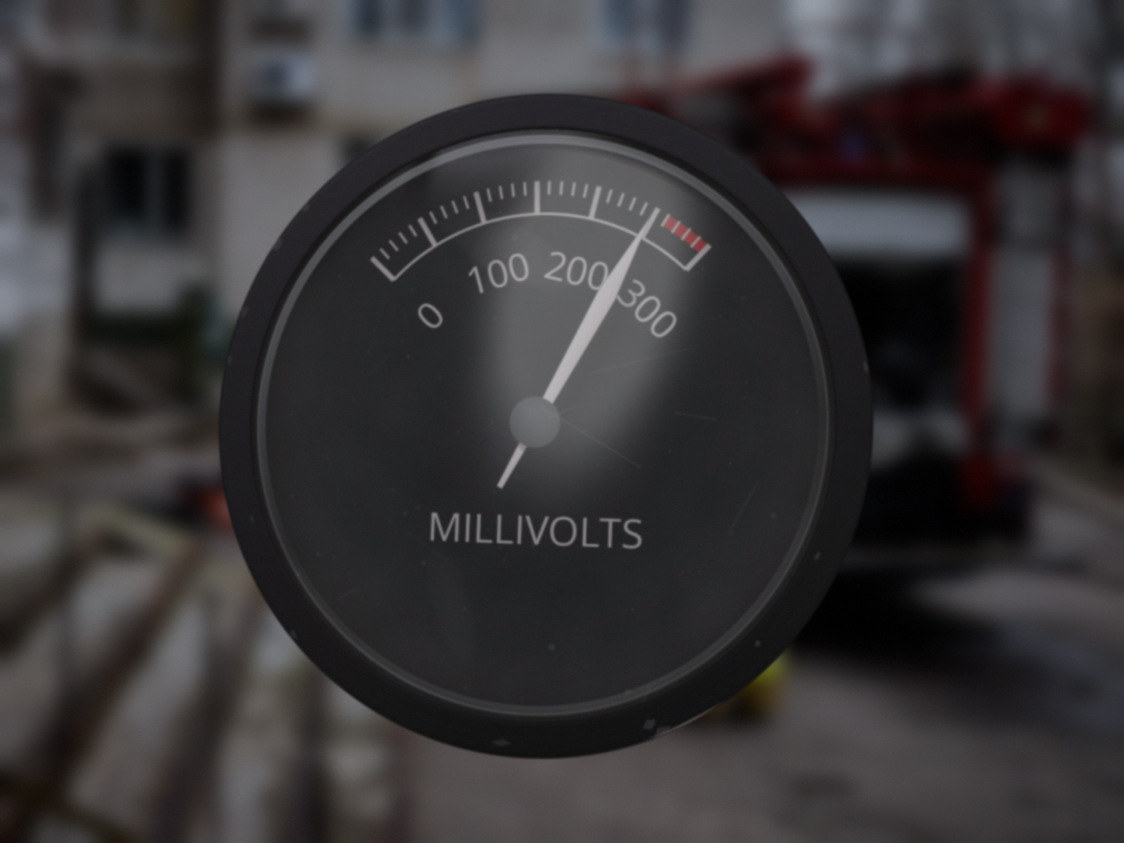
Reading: **250** mV
